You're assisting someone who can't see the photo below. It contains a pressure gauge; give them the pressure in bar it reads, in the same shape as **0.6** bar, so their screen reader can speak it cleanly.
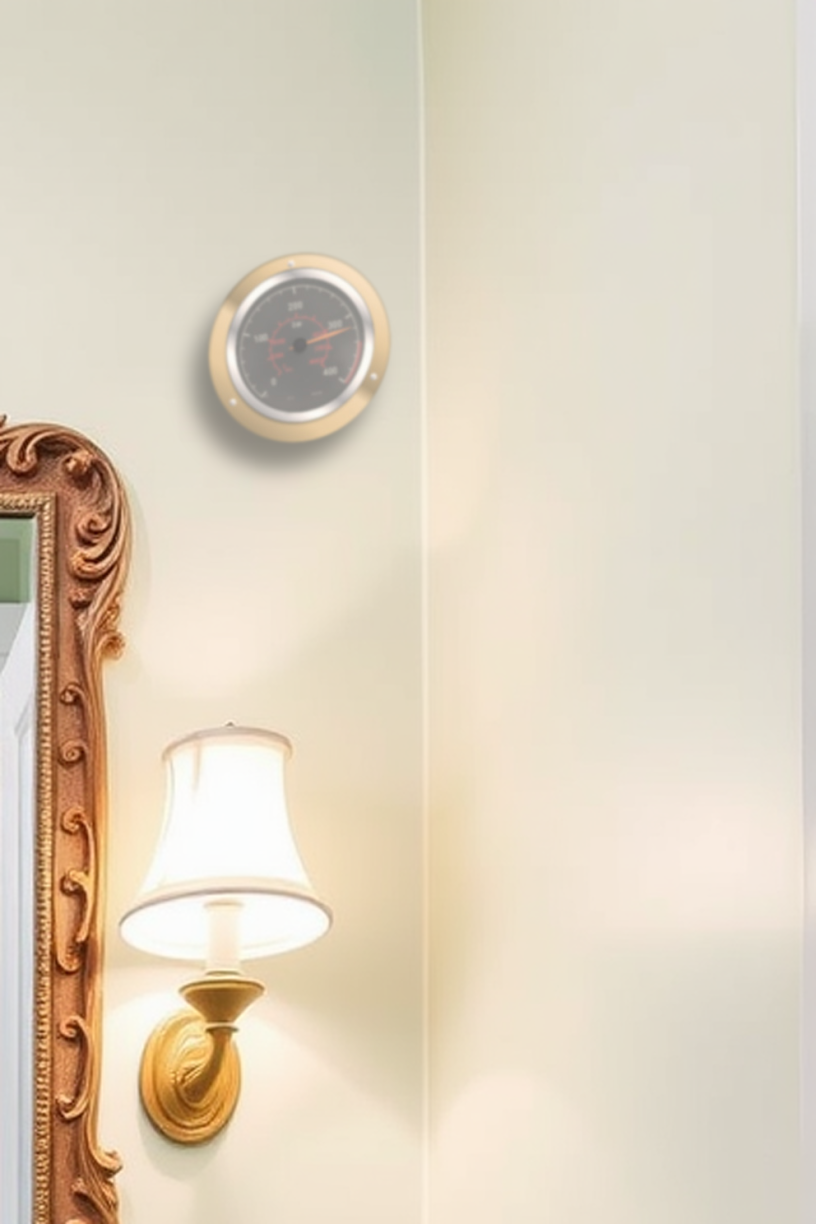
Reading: **320** bar
